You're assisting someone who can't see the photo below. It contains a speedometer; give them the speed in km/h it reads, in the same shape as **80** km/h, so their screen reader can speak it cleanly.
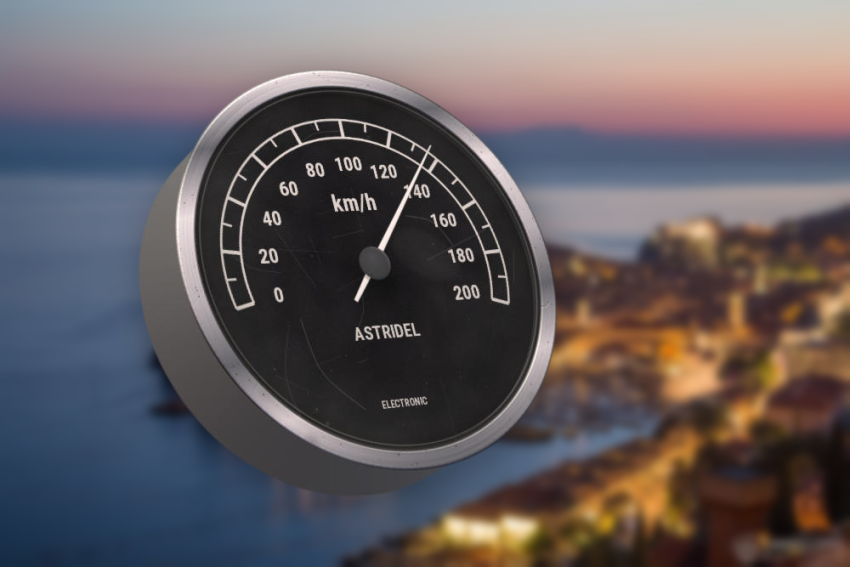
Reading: **135** km/h
